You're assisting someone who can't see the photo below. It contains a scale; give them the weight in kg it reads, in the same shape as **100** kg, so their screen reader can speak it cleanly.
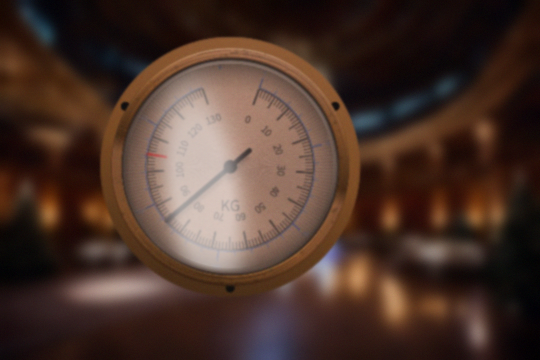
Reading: **85** kg
